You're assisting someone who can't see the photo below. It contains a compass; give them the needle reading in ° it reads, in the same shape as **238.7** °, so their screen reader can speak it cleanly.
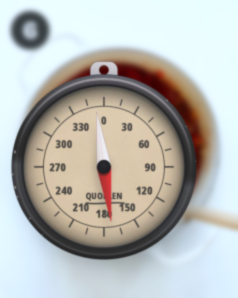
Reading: **172.5** °
